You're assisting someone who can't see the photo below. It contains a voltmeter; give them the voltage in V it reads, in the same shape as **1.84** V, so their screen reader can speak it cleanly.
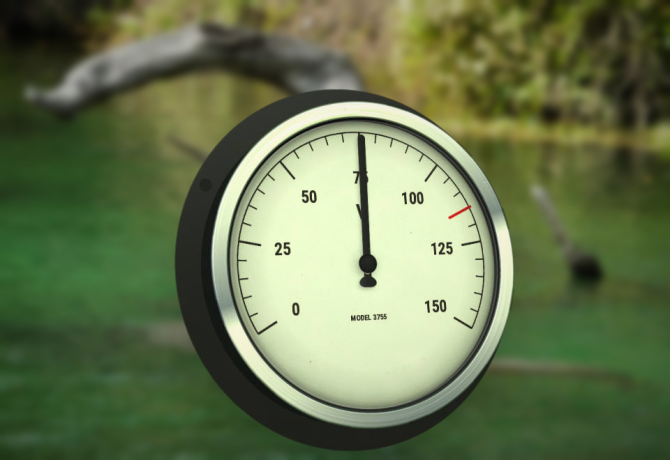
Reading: **75** V
